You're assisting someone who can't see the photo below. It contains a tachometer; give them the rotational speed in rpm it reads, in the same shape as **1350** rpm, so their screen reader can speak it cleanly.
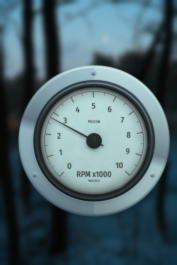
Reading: **2750** rpm
